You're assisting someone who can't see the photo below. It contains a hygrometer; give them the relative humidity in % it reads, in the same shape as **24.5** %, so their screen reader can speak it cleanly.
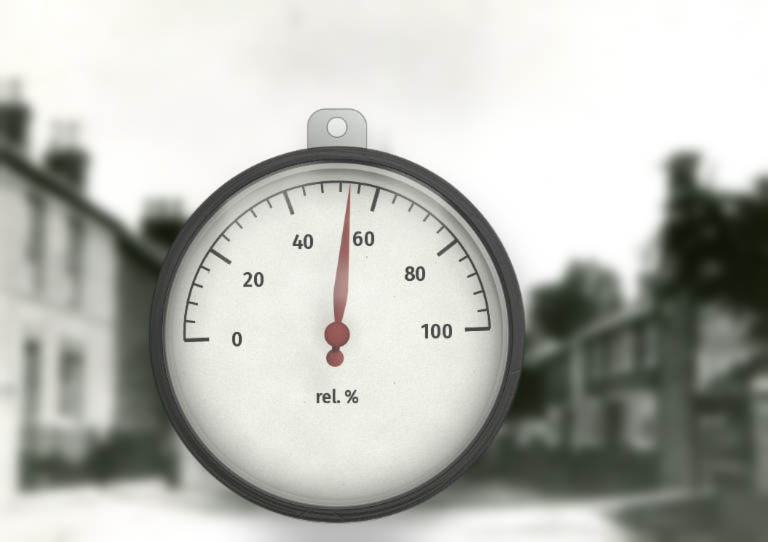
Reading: **54** %
